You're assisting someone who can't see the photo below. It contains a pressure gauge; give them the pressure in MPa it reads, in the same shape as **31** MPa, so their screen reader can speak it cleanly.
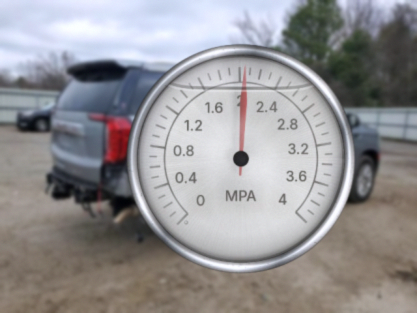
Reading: **2.05** MPa
